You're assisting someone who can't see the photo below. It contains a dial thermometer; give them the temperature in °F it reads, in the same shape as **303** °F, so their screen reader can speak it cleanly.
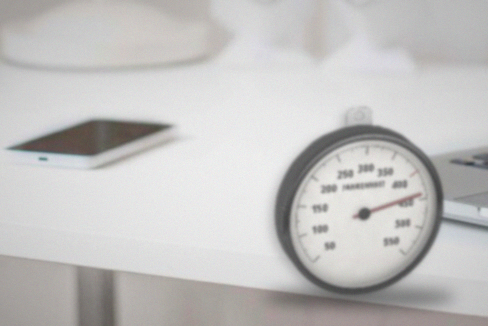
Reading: **437.5** °F
